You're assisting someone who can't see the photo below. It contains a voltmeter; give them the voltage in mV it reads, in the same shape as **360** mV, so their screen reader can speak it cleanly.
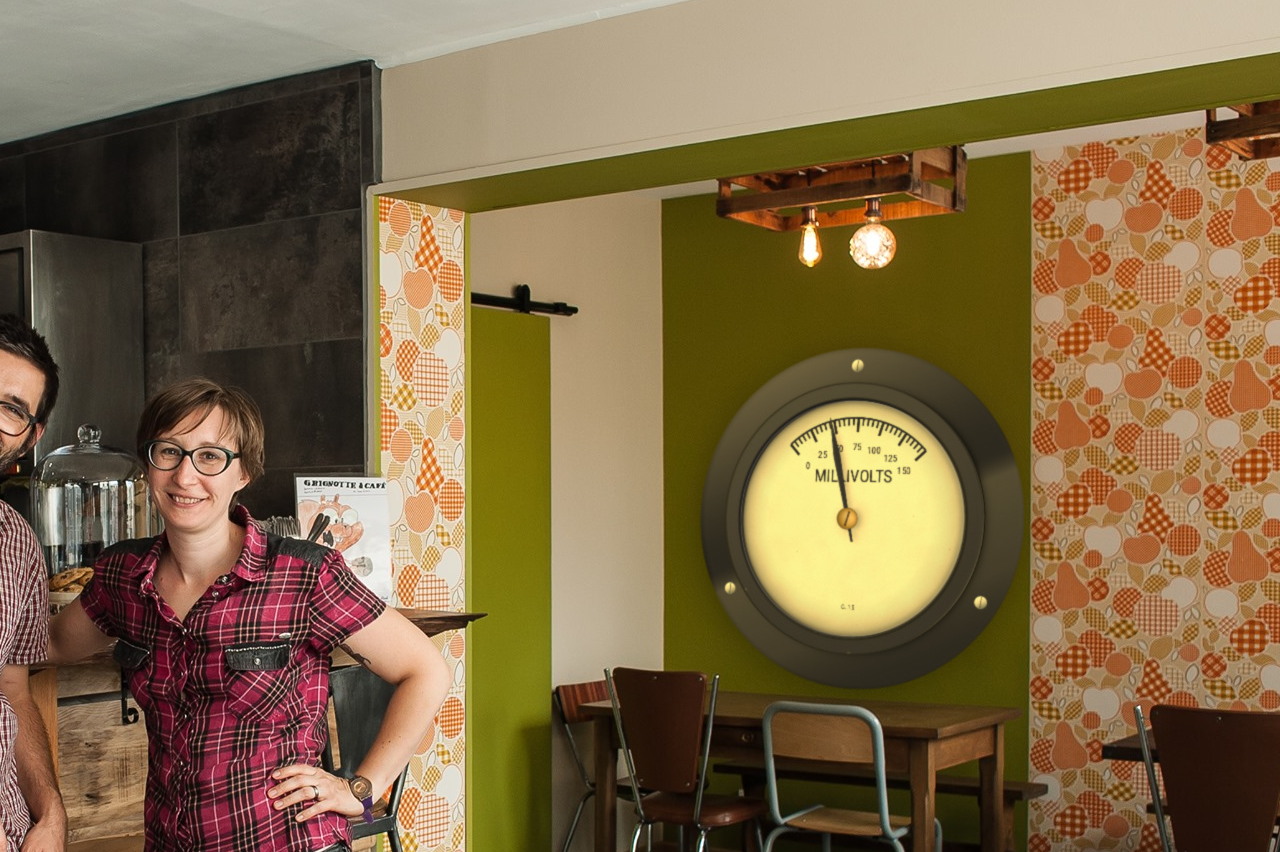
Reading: **50** mV
